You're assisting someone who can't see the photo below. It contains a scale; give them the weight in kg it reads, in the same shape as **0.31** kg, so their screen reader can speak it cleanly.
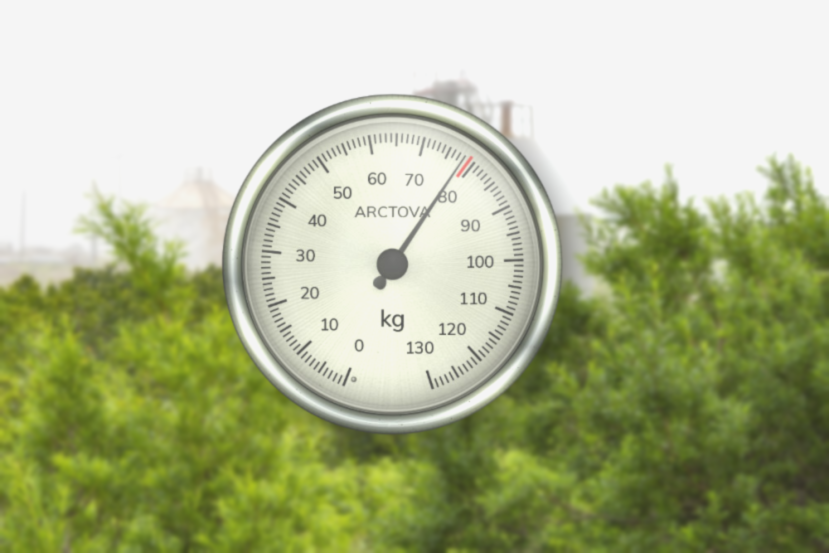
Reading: **78** kg
